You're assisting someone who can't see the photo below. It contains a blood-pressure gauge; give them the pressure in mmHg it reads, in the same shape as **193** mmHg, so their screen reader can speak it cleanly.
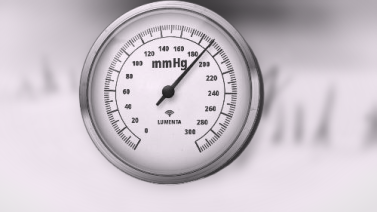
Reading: **190** mmHg
